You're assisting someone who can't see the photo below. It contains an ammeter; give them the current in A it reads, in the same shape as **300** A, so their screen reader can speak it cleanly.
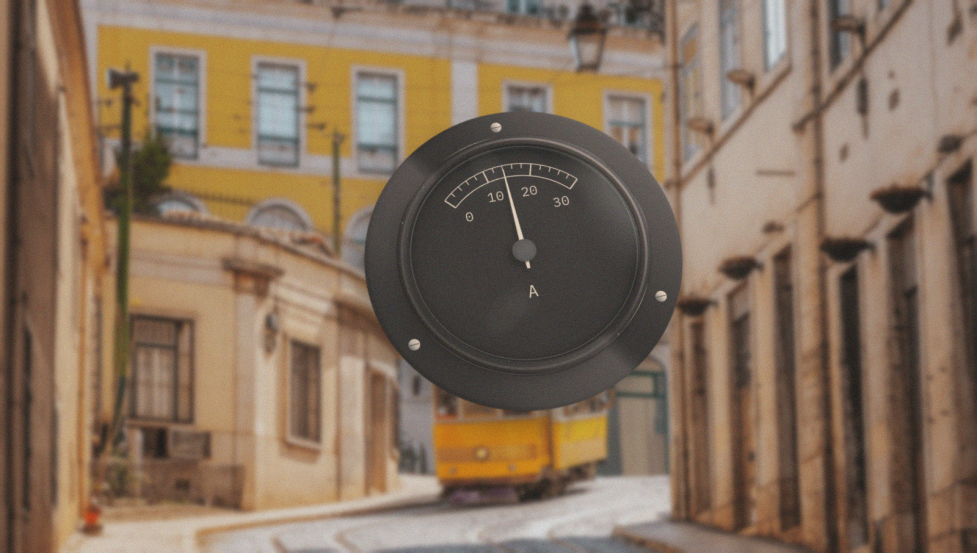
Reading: **14** A
